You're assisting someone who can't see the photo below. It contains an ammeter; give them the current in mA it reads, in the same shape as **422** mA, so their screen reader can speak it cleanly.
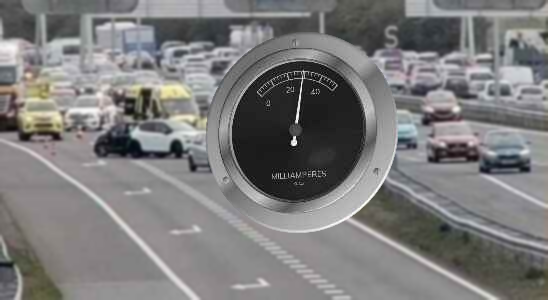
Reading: **30** mA
